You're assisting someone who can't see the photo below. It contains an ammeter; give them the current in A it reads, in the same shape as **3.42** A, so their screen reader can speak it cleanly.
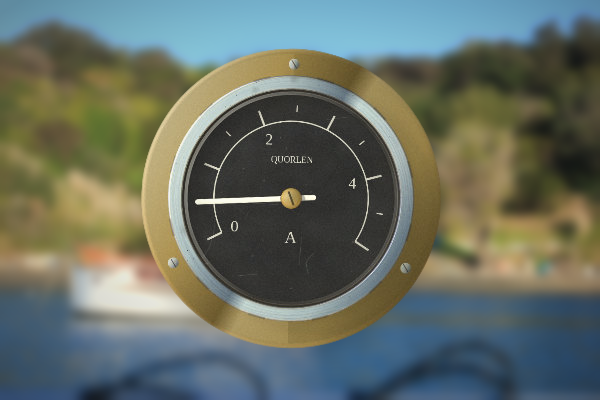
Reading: **0.5** A
